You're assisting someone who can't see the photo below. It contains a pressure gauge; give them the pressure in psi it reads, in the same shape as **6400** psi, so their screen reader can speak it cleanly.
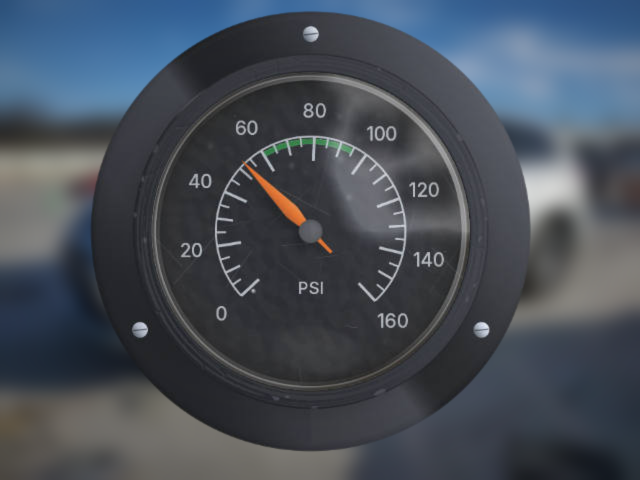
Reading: **52.5** psi
